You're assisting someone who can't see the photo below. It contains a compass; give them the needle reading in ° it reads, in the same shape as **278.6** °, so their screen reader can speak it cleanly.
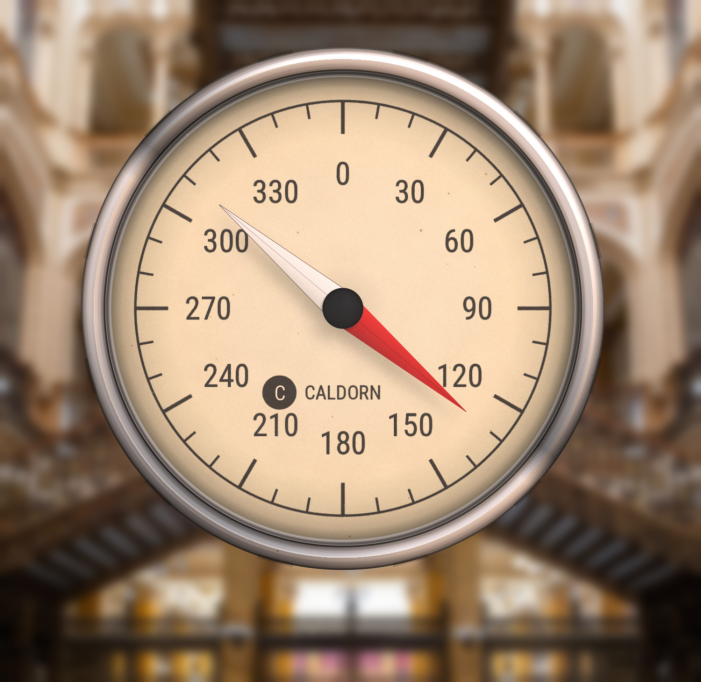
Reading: **130** °
